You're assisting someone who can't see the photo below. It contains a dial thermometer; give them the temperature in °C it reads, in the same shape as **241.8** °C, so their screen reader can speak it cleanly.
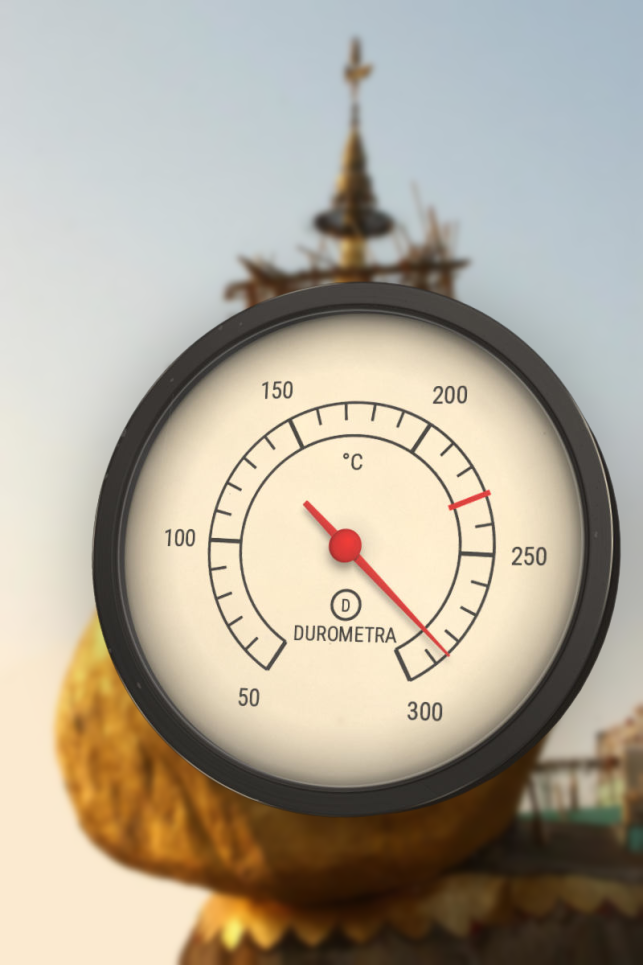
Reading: **285** °C
